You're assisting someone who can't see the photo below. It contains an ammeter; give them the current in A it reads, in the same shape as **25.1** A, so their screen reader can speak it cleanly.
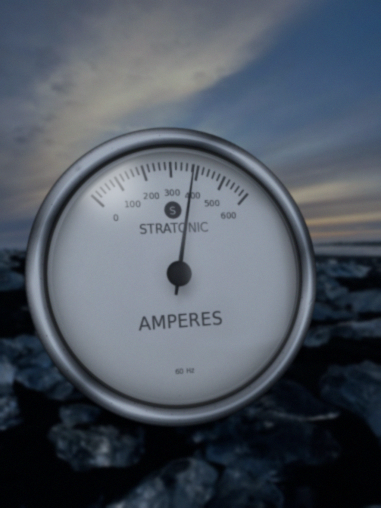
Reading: **380** A
